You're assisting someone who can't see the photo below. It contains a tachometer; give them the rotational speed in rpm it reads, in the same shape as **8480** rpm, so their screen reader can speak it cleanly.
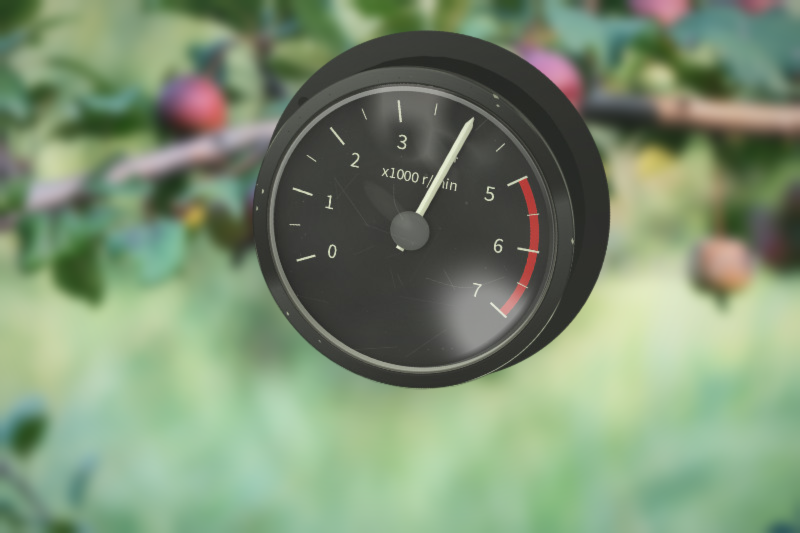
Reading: **4000** rpm
